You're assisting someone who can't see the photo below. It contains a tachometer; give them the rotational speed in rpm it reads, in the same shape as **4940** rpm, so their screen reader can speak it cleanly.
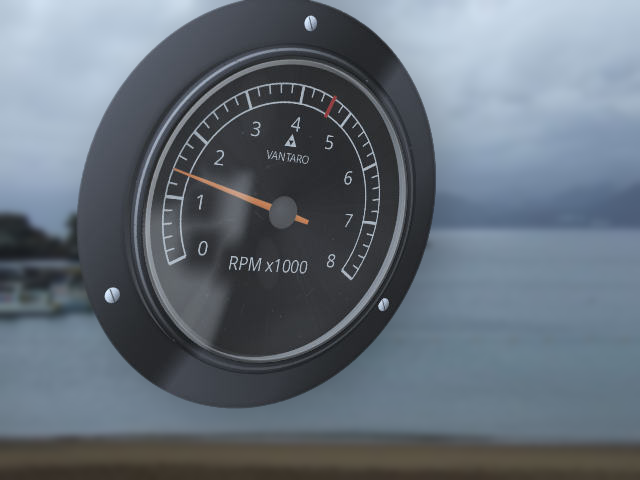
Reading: **1400** rpm
